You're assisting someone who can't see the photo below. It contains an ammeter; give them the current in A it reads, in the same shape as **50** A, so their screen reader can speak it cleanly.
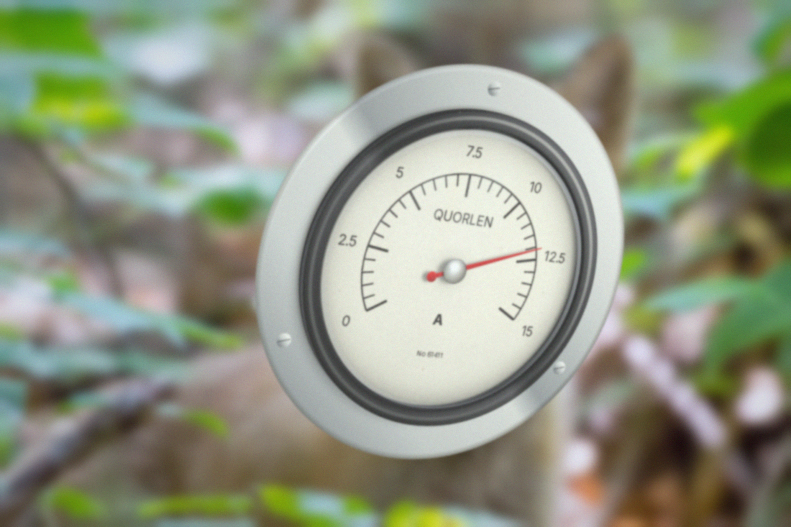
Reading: **12** A
